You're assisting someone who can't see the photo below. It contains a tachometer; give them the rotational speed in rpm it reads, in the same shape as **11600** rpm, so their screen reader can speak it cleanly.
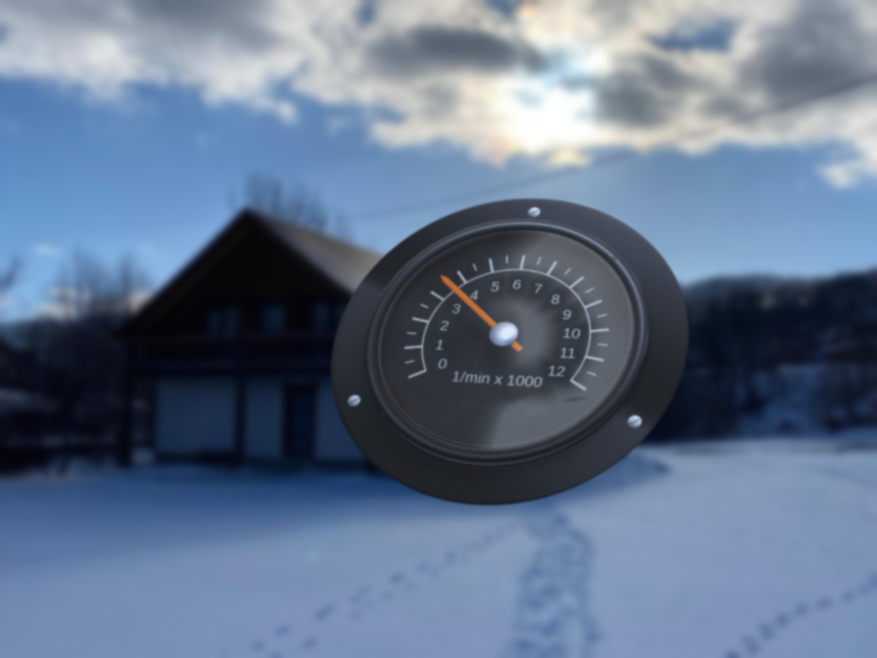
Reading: **3500** rpm
